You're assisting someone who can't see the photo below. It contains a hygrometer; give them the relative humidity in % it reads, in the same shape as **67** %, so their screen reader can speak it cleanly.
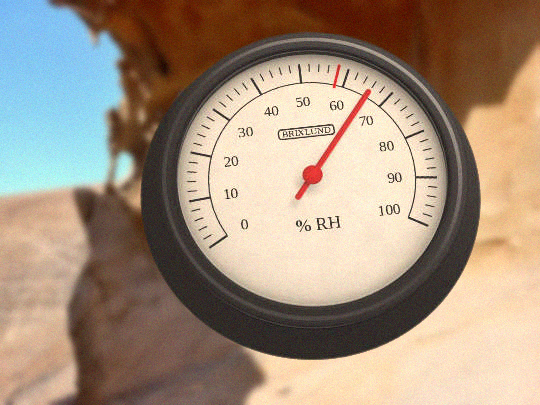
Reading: **66** %
